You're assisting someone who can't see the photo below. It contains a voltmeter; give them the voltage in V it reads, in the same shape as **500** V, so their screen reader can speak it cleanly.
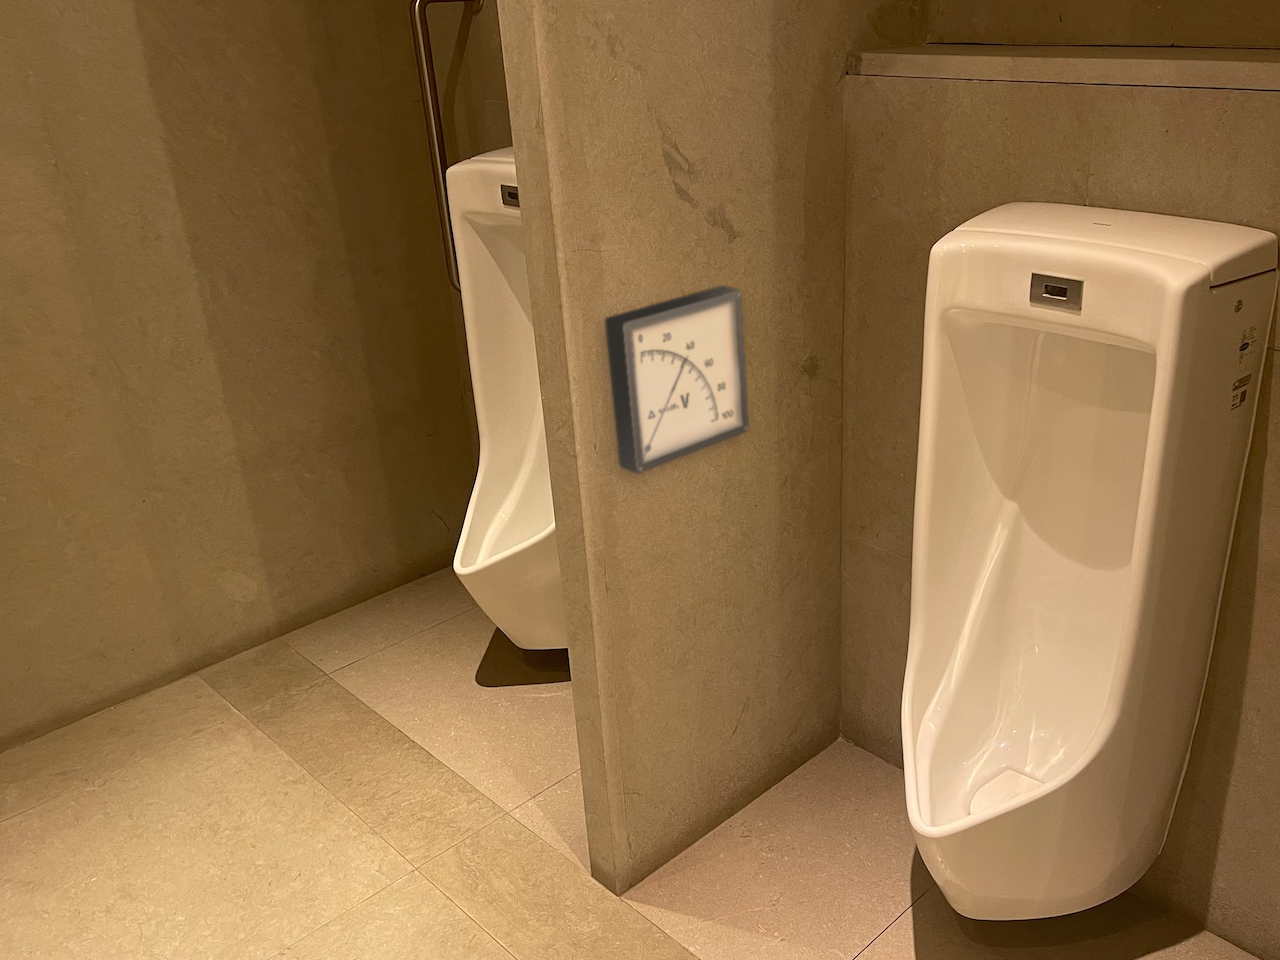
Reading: **40** V
